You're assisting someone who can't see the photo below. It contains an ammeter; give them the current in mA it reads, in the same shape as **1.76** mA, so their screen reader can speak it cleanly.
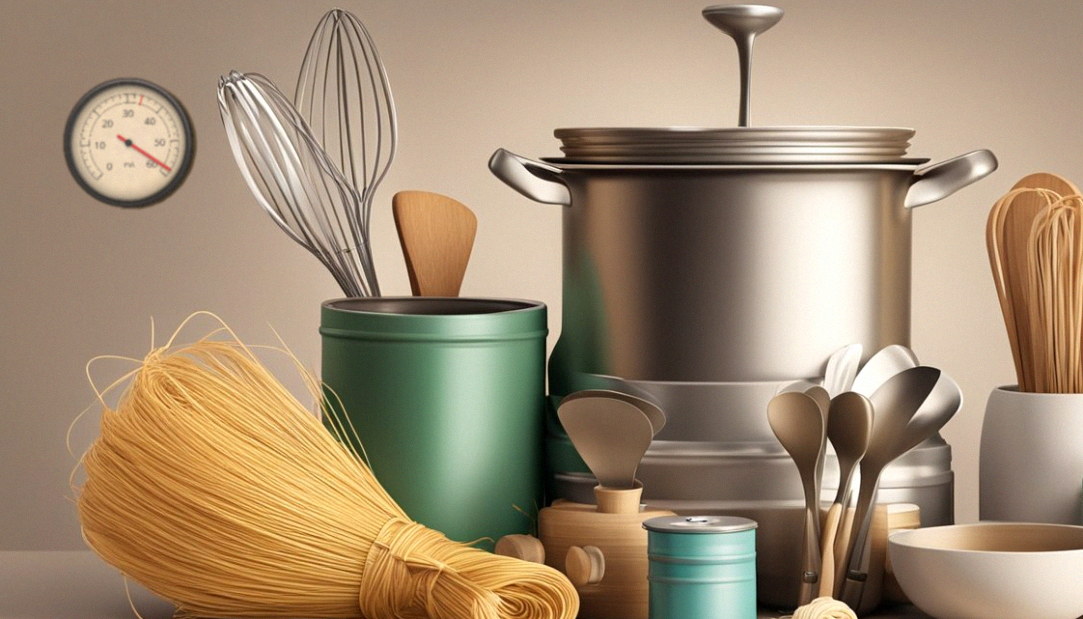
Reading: **58** mA
